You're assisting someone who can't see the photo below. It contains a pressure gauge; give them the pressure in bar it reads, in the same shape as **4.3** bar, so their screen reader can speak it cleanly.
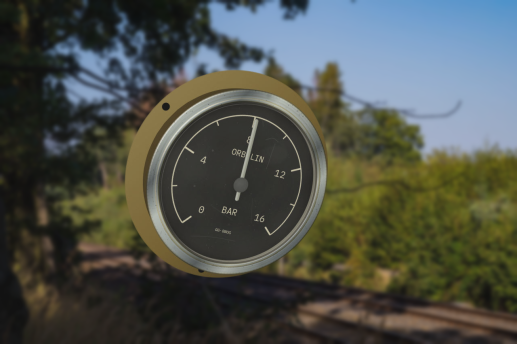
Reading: **8** bar
